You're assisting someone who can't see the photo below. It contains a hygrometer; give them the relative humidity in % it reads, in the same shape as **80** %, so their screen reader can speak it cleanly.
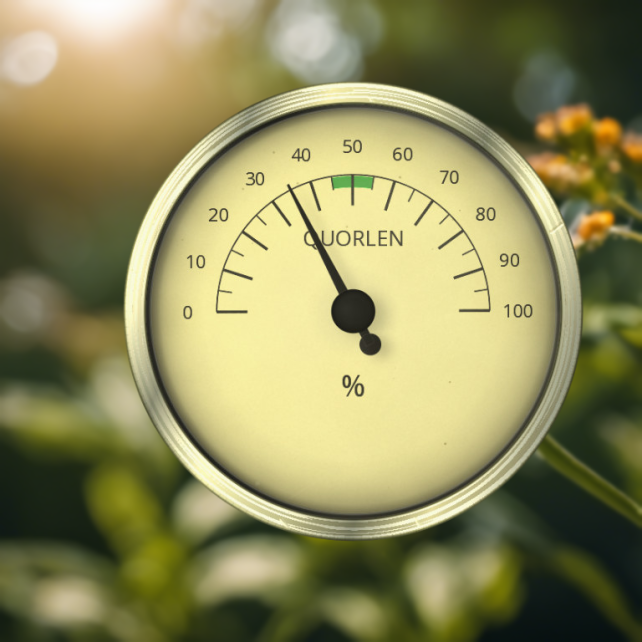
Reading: **35** %
